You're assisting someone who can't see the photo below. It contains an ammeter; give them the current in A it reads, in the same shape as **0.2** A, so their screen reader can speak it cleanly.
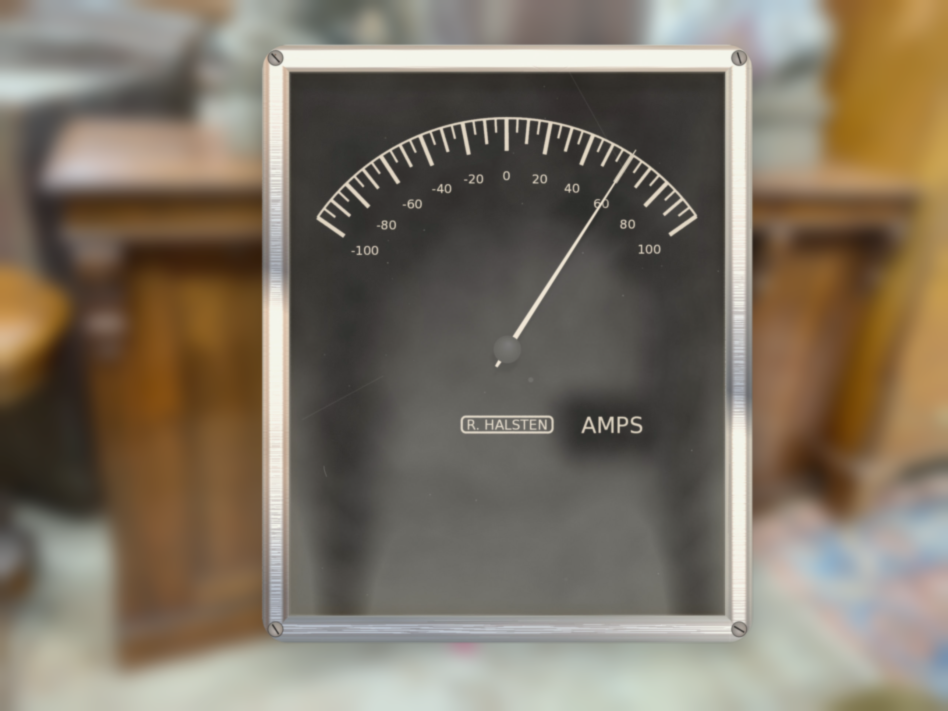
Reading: **60** A
